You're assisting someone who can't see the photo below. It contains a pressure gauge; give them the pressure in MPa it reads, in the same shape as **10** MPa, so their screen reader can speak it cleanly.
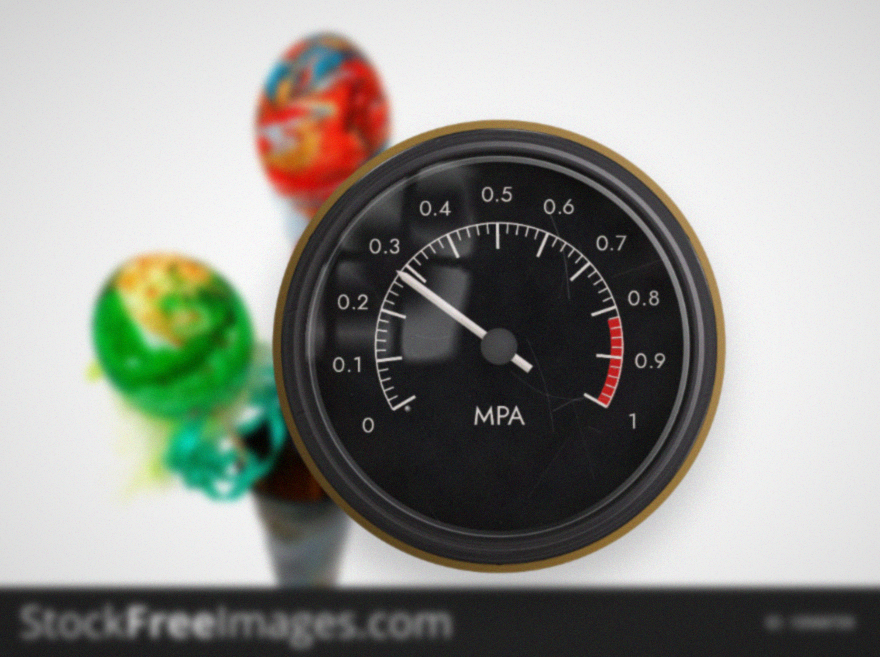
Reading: **0.28** MPa
